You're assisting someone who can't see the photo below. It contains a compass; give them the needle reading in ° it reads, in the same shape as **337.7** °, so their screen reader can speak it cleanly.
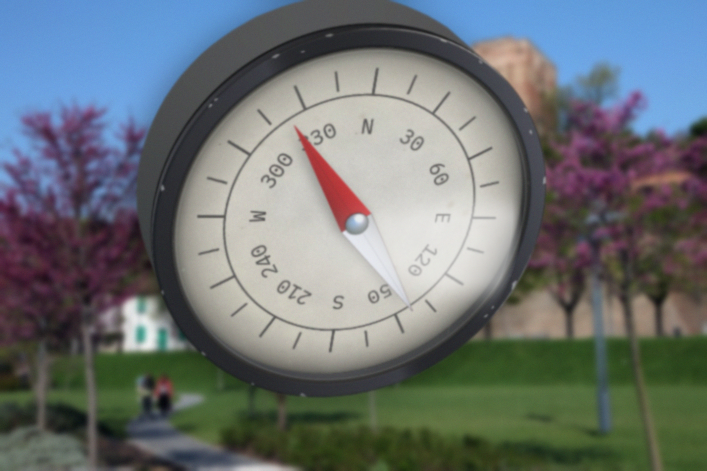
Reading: **322.5** °
